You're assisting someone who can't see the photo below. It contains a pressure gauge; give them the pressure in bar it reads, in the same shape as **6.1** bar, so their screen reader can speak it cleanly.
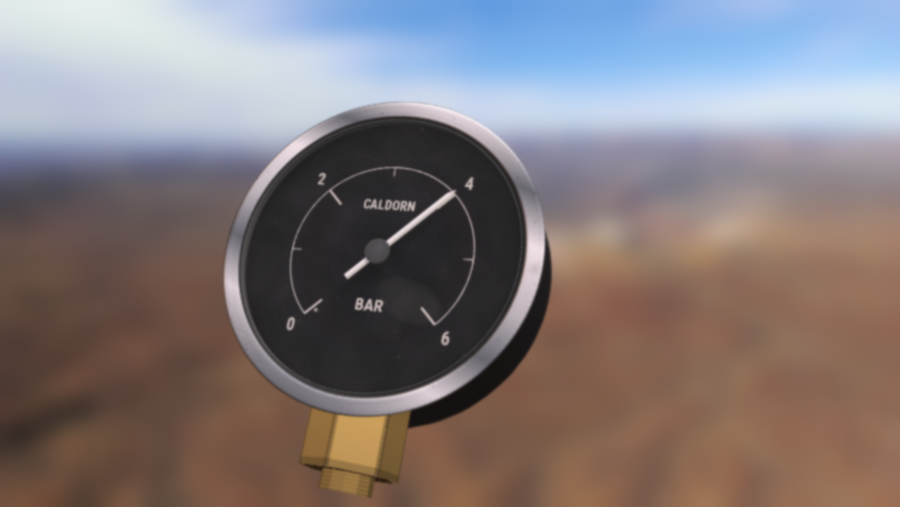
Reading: **4** bar
